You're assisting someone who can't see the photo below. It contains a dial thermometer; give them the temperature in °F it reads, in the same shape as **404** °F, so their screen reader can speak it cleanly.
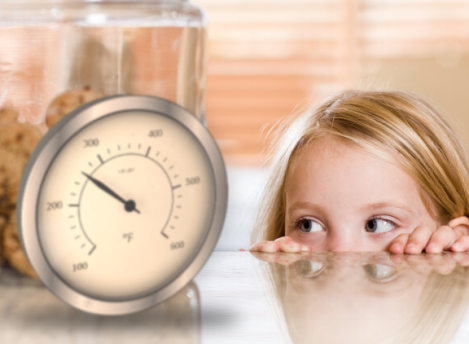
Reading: **260** °F
